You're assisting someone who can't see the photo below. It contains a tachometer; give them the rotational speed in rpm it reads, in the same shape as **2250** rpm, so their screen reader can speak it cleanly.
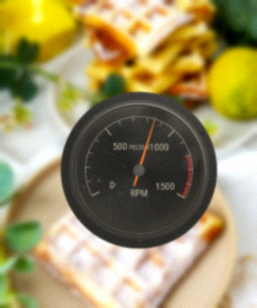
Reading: **850** rpm
